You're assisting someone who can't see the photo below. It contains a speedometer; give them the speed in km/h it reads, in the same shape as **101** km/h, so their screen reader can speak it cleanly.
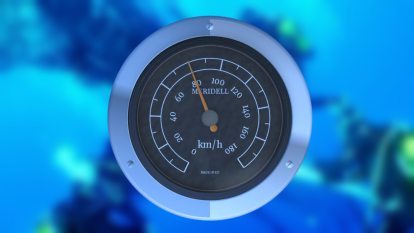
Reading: **80** km/h
